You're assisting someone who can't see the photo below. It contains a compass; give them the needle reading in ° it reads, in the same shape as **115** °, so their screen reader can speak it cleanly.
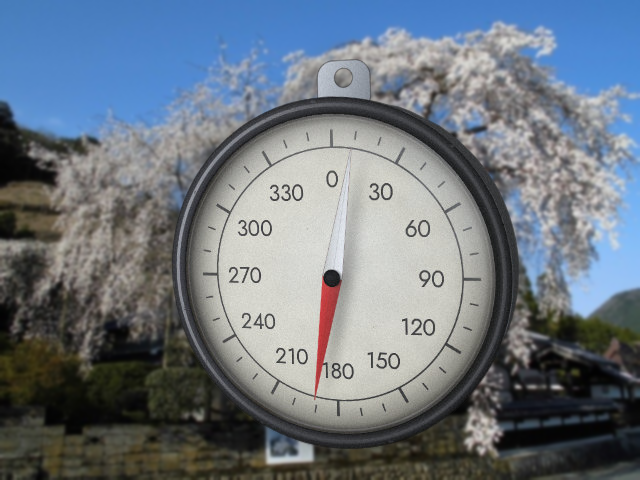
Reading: **190** °
